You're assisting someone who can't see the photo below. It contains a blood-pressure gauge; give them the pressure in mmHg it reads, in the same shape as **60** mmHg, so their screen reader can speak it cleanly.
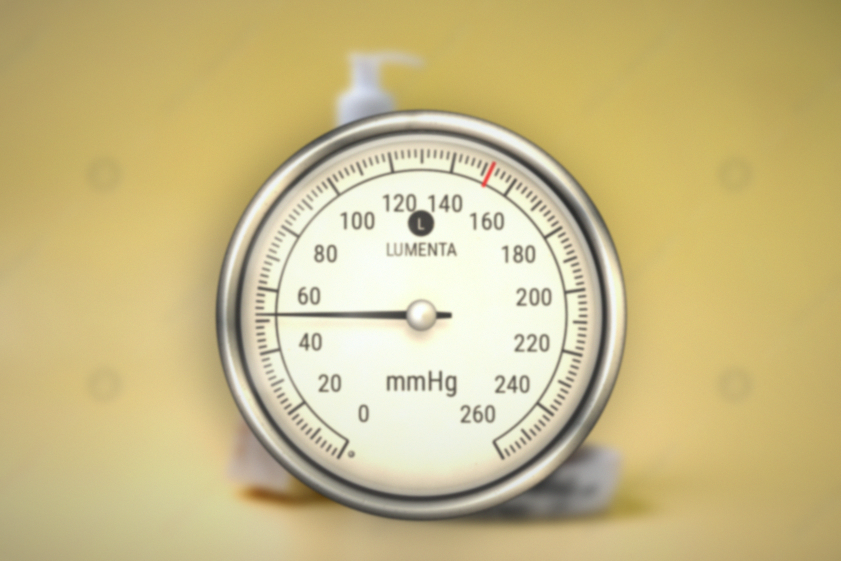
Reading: **52** mmHg
